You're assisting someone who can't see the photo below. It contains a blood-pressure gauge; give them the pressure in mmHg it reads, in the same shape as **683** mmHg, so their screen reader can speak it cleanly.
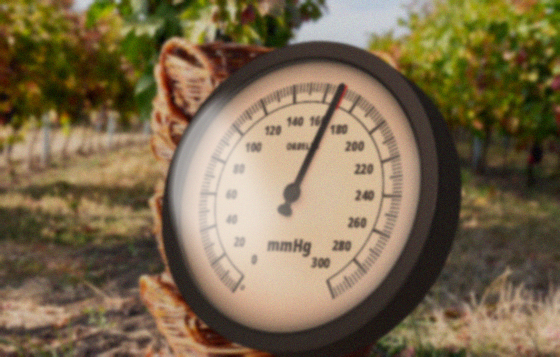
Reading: **170** mmHg
